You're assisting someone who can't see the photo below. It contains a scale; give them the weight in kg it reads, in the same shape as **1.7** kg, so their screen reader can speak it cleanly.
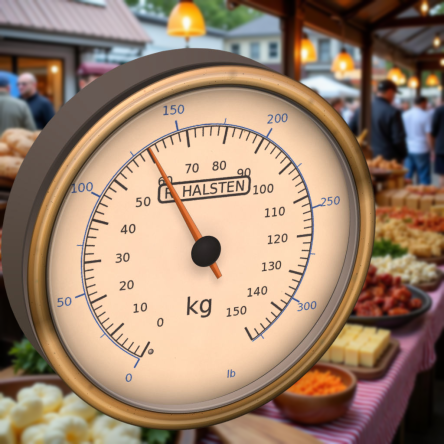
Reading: **60** kg
